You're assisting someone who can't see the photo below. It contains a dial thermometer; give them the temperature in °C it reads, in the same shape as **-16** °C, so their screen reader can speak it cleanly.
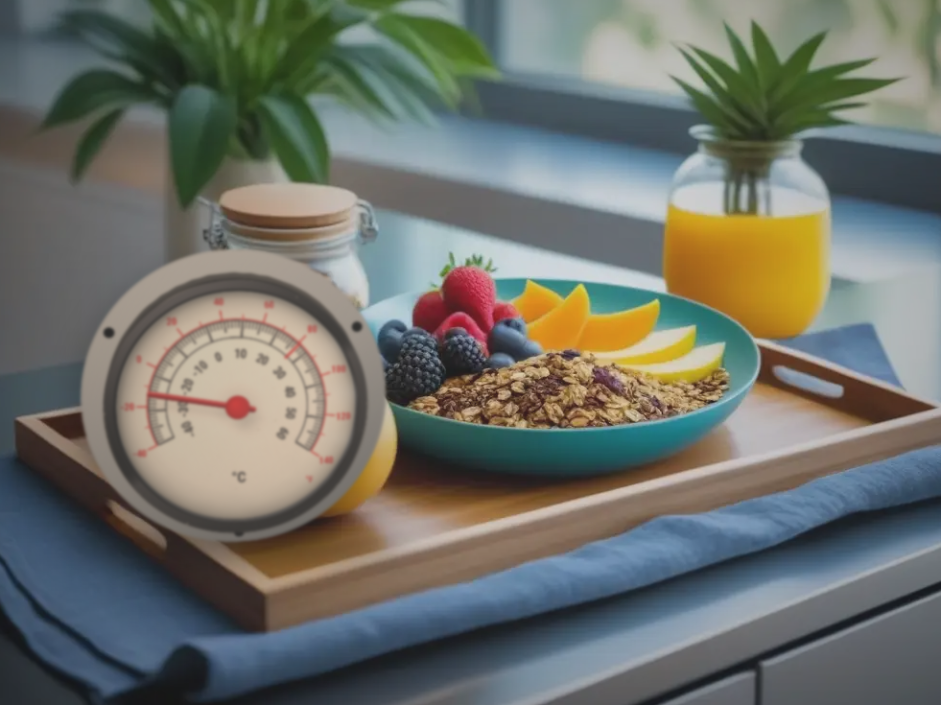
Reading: **-25** °C
